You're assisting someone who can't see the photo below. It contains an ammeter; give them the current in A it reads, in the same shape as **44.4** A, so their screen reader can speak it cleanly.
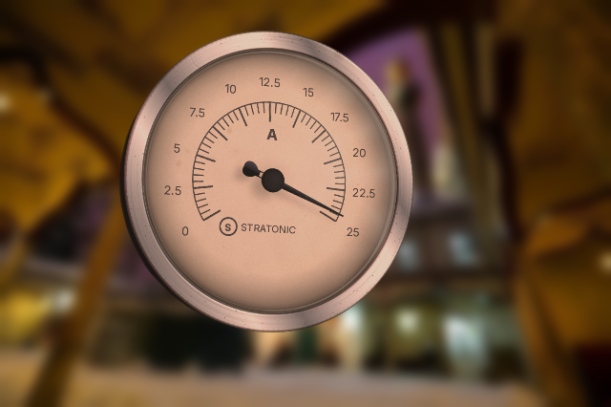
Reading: **24.5** A
